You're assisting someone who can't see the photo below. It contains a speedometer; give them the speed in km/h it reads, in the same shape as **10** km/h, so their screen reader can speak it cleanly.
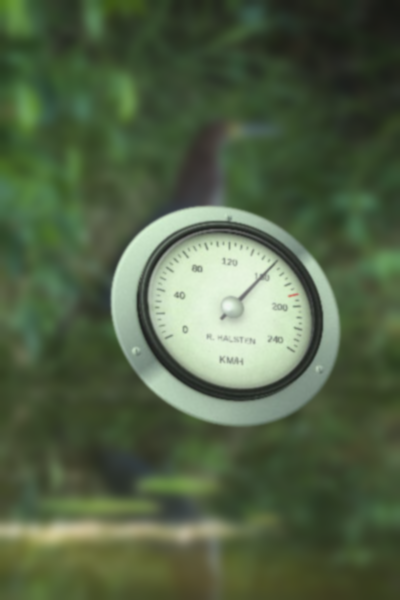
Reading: **160** km/h
